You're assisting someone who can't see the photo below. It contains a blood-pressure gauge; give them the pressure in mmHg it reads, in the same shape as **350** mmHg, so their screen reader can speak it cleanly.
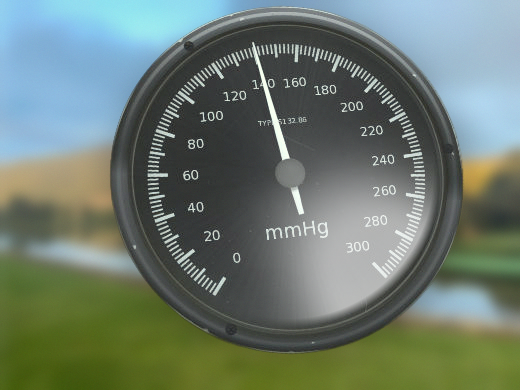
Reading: **140** mmHg
